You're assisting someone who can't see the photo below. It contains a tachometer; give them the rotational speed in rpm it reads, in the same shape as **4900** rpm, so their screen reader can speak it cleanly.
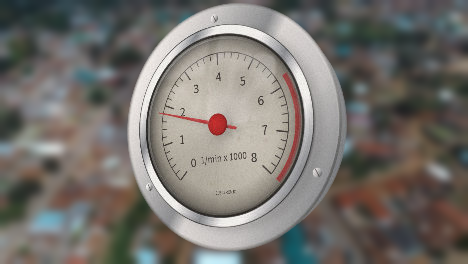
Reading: **1800** rpm
